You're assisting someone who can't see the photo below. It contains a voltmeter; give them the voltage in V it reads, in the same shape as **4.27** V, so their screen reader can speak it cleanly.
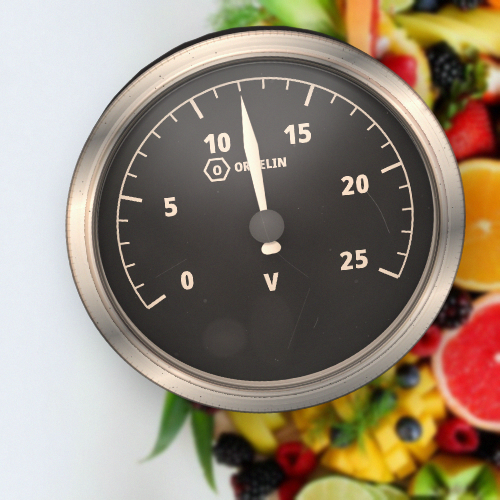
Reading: **12** V
